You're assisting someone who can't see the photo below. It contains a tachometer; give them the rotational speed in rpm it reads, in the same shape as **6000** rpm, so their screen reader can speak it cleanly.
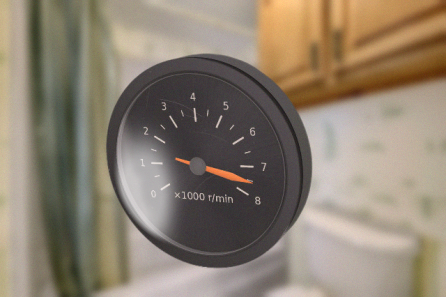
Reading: **7500** rpm
